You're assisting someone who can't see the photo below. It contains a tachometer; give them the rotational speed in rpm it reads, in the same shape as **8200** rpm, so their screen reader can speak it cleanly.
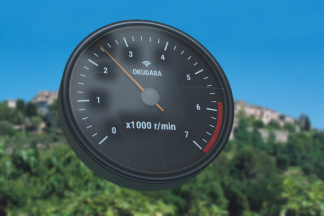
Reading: **2400** rpm
